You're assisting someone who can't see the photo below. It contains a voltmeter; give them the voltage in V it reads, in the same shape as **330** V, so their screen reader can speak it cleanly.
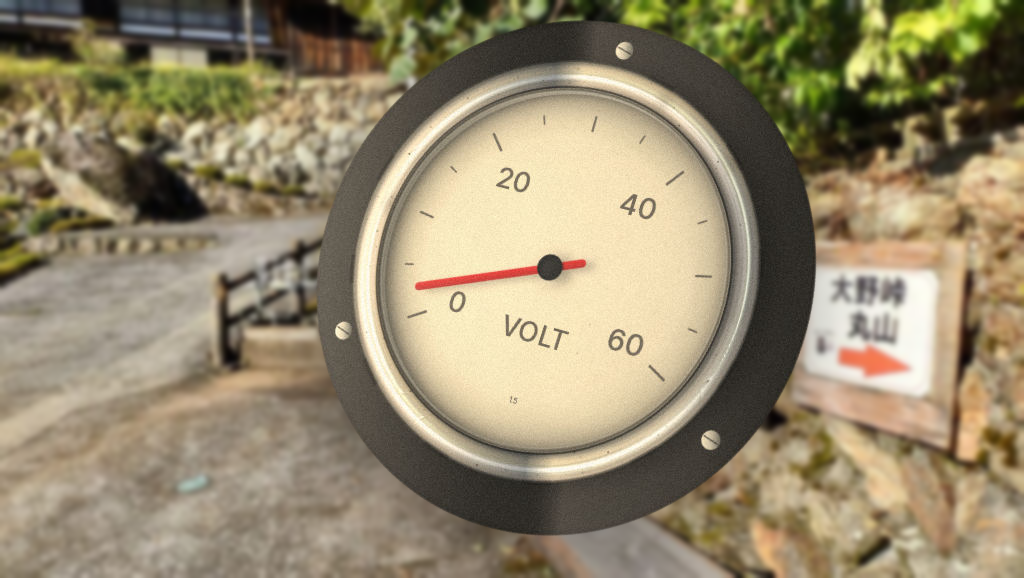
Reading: **2.5** V
